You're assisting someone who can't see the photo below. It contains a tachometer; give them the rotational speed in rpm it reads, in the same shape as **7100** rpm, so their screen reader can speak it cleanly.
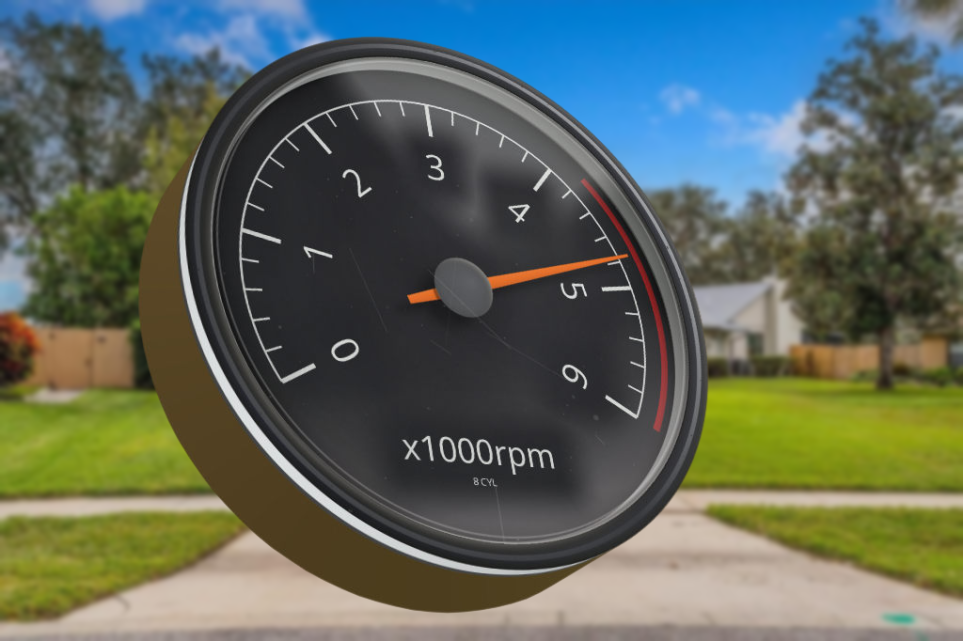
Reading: **4800** rpm
